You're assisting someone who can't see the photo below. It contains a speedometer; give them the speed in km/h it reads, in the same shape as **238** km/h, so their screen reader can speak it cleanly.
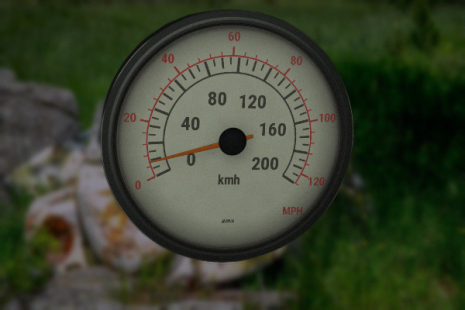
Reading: **10** km/h
